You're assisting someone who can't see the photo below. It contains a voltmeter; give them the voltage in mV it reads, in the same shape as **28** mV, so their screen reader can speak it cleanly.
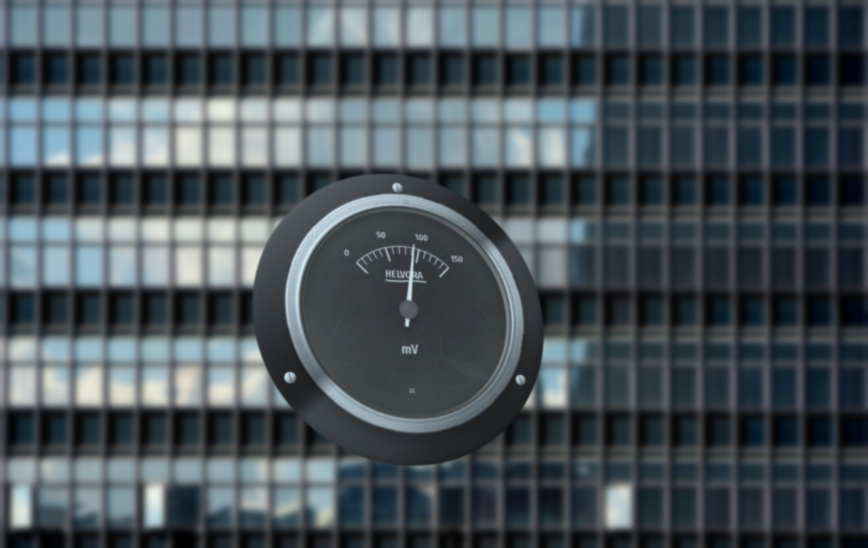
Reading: **90** mV
